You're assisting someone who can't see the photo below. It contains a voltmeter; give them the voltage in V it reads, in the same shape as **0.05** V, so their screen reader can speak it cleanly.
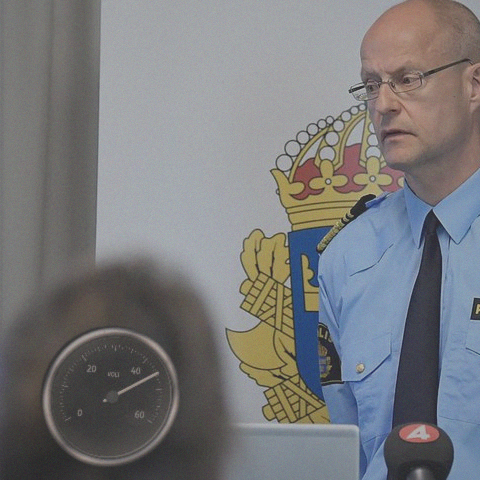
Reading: **45** V
